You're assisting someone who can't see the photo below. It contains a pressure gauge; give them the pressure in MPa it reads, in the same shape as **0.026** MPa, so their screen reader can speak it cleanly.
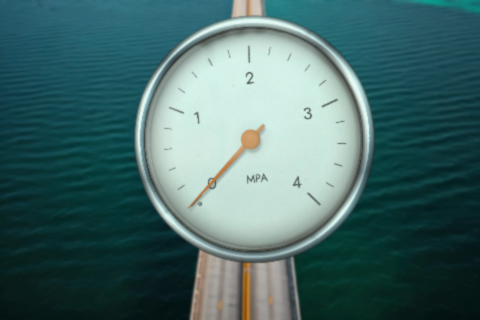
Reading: **0** MPa
